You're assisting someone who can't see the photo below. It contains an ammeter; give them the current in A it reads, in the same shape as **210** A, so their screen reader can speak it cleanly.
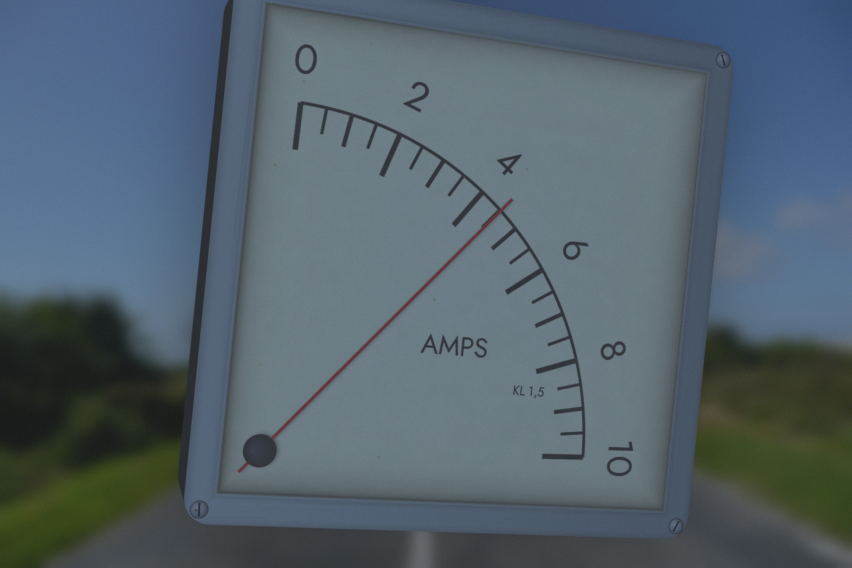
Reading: **4.5** A
